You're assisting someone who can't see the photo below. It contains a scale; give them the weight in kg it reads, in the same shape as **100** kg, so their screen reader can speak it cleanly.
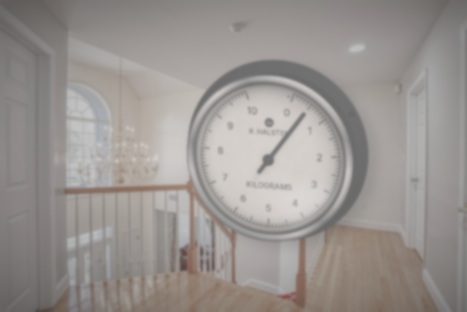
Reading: **0.5** kg
